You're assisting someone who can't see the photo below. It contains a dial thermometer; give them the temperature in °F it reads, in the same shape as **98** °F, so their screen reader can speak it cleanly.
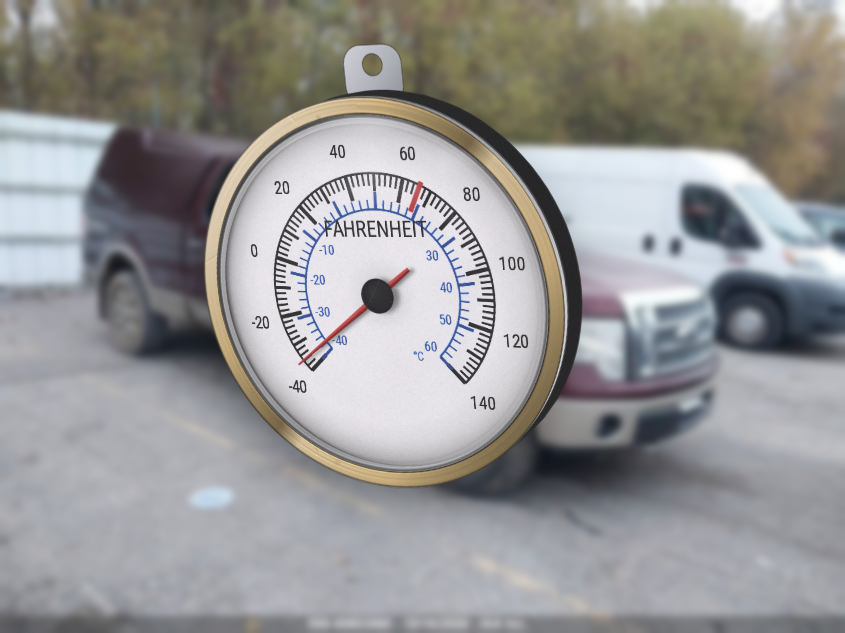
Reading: **-36** °F
